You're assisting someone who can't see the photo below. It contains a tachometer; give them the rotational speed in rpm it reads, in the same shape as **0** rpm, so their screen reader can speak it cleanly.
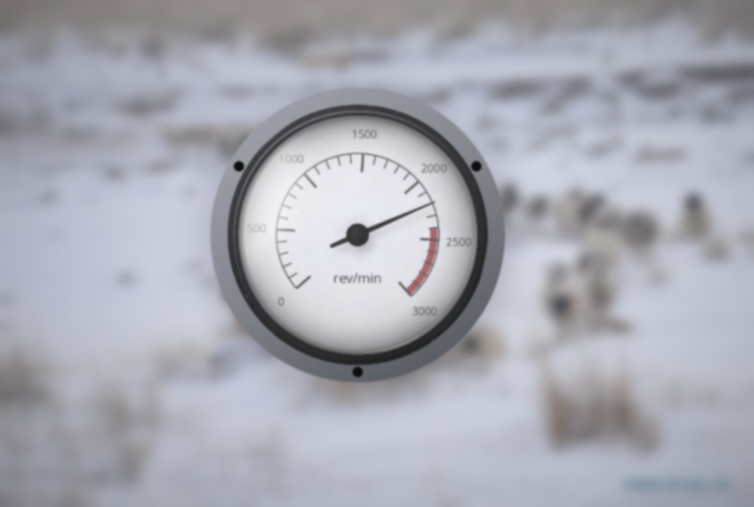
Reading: **2200** rpm
